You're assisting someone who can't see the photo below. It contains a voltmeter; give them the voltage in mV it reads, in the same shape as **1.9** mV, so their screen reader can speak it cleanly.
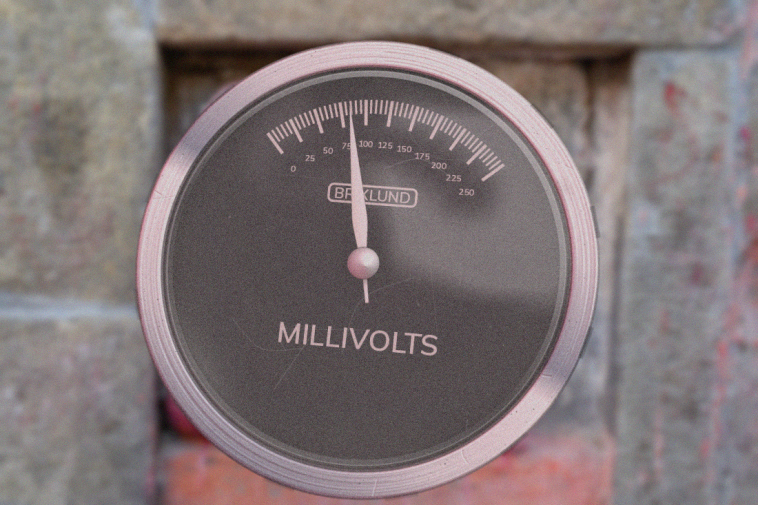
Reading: **85** mV
